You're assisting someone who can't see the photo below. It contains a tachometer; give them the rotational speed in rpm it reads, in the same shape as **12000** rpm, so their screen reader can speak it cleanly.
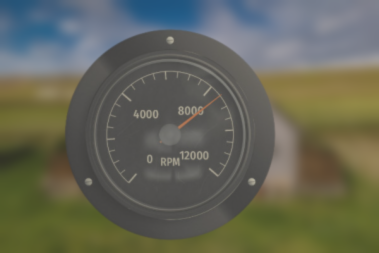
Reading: **8500** rpm
